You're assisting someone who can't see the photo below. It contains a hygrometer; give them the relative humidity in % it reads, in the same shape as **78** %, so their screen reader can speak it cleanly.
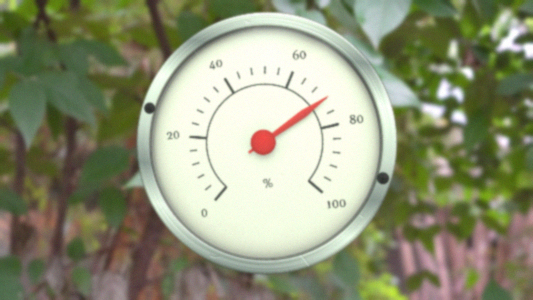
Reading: **72** %
